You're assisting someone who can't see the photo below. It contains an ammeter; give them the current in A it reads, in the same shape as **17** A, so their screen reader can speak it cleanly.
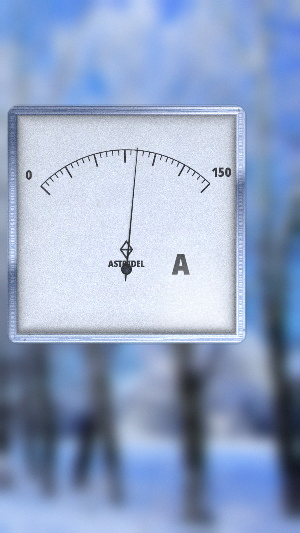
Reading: **85** A
